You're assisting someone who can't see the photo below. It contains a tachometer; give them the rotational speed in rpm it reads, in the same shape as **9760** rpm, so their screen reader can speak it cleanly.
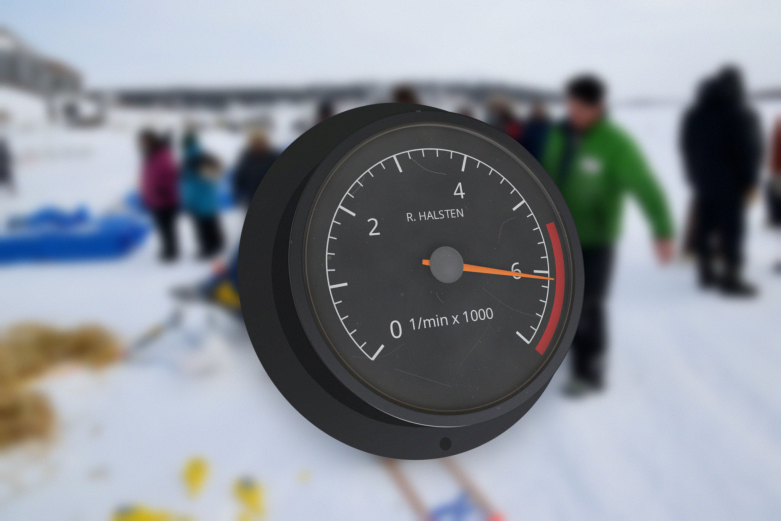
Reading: **6100** rpm
